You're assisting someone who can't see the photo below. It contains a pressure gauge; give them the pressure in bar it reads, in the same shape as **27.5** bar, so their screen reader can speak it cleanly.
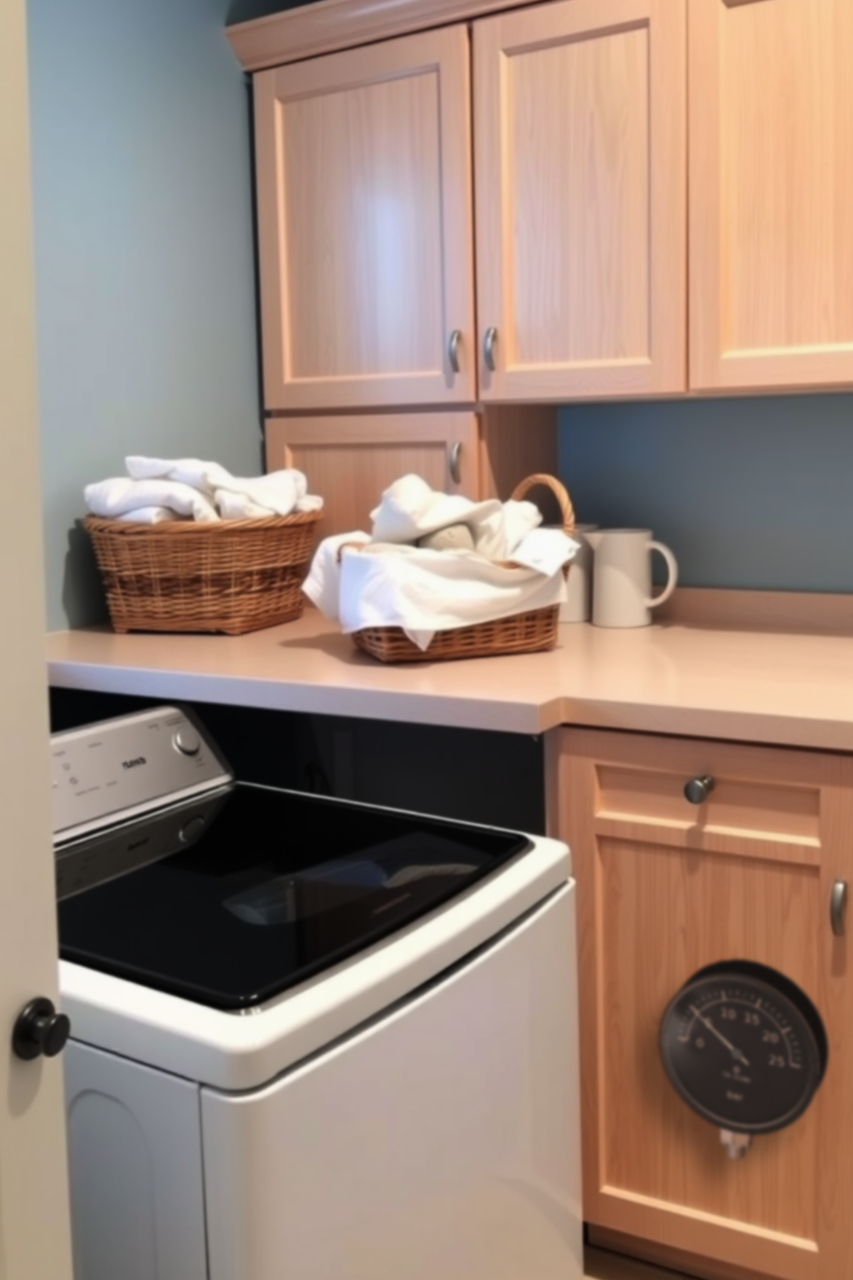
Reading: **5** bar
